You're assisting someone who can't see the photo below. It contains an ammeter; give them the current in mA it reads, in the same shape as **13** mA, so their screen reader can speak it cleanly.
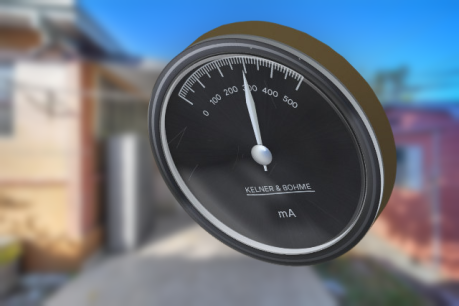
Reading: **300** mA
